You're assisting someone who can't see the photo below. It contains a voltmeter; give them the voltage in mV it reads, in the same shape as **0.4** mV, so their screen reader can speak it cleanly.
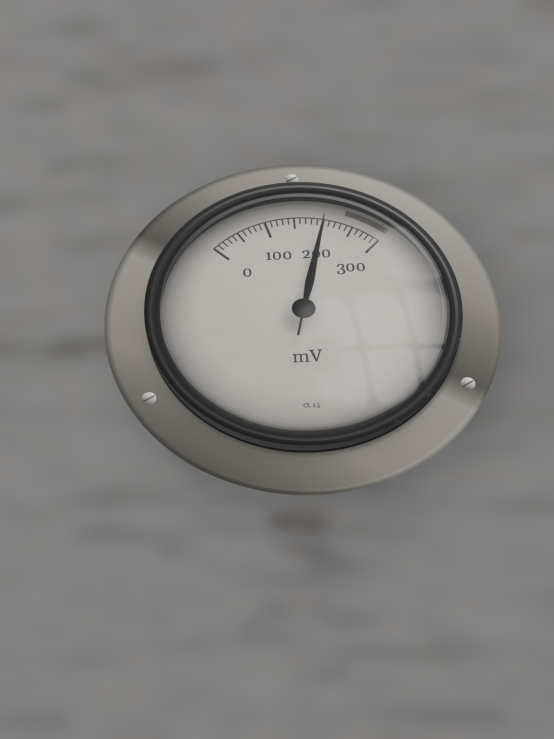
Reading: **200** mV
